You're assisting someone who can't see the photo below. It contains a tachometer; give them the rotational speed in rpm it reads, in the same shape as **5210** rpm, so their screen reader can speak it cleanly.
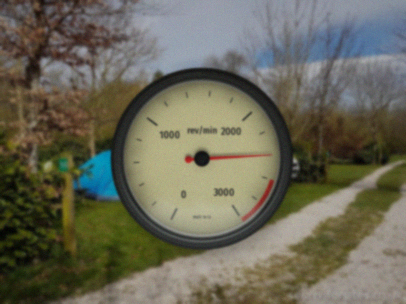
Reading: **2400** rpm
